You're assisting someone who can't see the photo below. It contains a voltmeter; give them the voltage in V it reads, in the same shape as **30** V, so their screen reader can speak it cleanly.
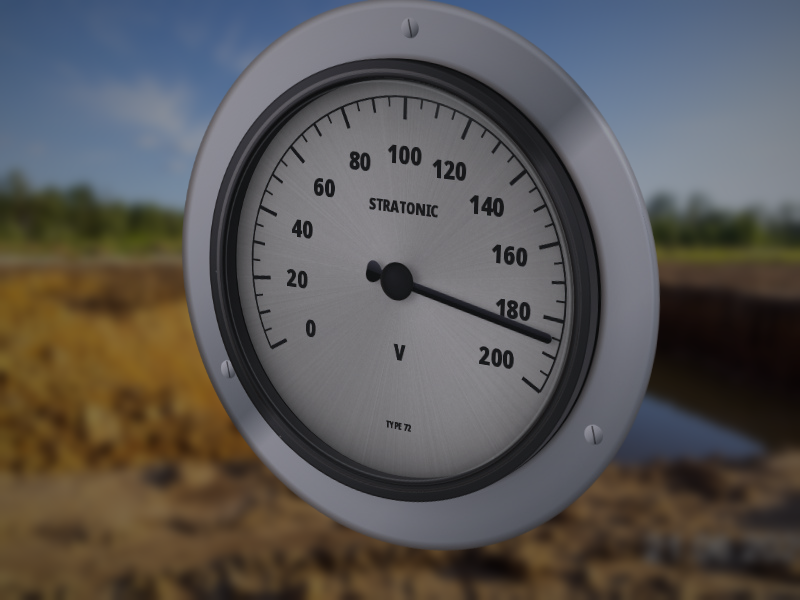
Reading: **185** V
